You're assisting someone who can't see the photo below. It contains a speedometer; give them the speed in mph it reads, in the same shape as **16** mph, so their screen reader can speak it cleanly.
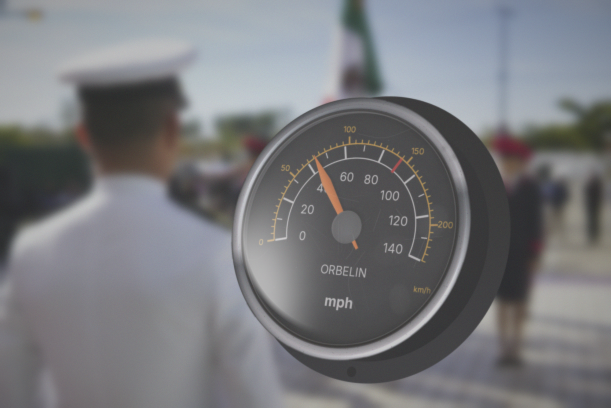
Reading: **45** mph
